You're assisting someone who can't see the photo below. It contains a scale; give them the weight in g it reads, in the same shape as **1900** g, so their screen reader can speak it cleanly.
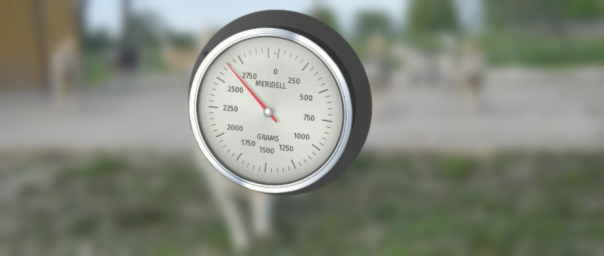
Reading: **2650** g
